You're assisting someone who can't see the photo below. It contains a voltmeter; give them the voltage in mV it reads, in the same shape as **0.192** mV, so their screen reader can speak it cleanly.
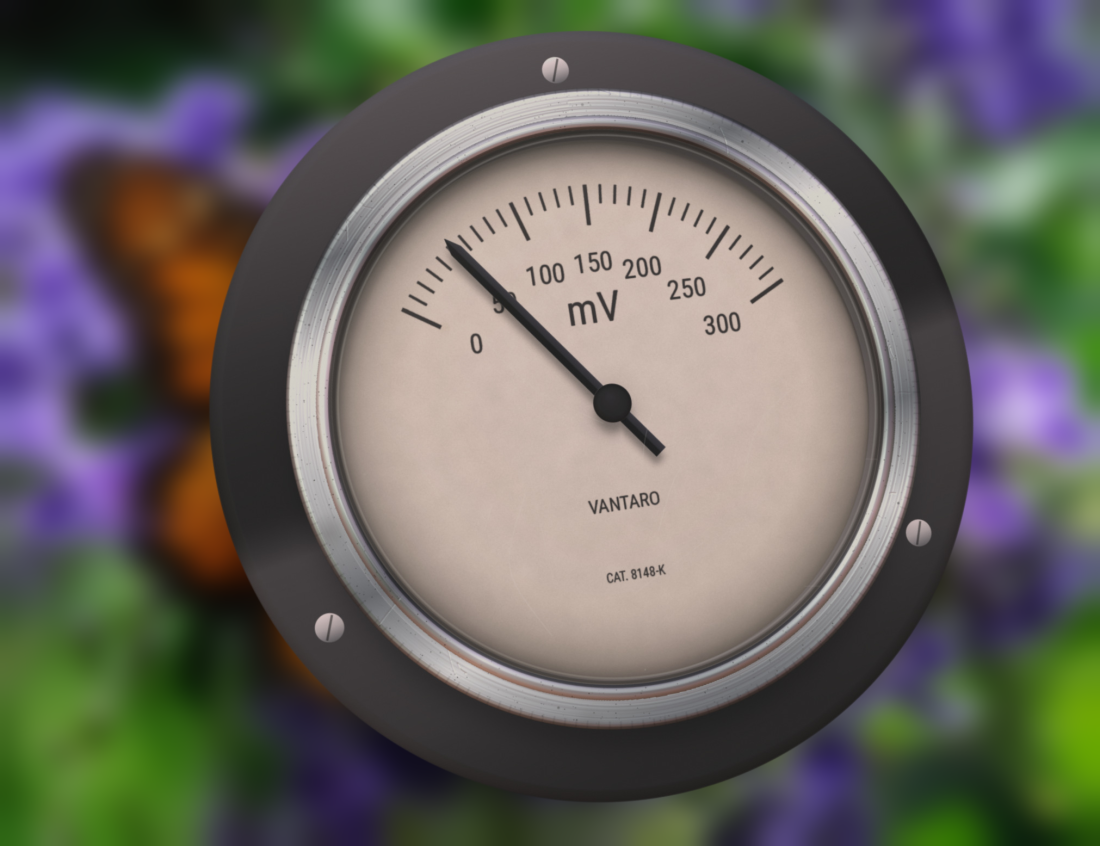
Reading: **50** mV
